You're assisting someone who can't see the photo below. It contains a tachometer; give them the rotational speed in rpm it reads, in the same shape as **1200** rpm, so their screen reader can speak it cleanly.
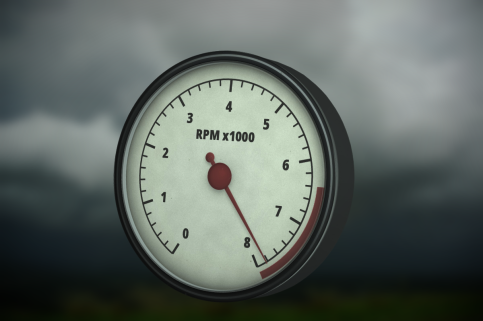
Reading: **7800** rpm
